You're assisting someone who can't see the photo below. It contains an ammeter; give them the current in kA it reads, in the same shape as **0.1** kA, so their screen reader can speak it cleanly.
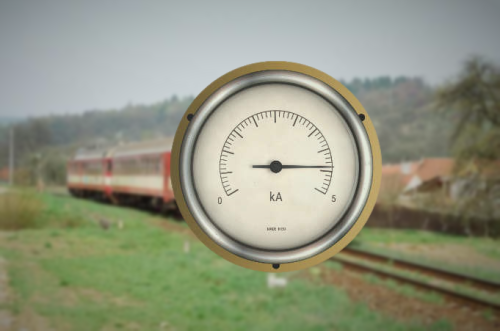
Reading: **4.4** kA
